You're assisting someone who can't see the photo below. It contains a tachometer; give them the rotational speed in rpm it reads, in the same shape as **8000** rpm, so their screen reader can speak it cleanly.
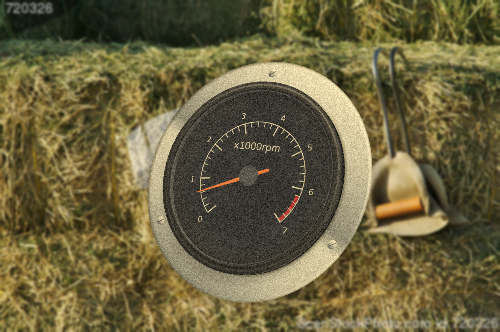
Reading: **600** rpm
